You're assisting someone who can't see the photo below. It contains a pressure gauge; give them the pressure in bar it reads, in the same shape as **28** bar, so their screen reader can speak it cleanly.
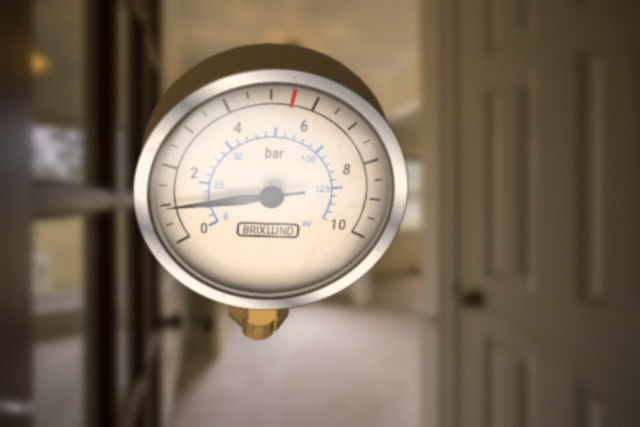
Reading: **1** bar
